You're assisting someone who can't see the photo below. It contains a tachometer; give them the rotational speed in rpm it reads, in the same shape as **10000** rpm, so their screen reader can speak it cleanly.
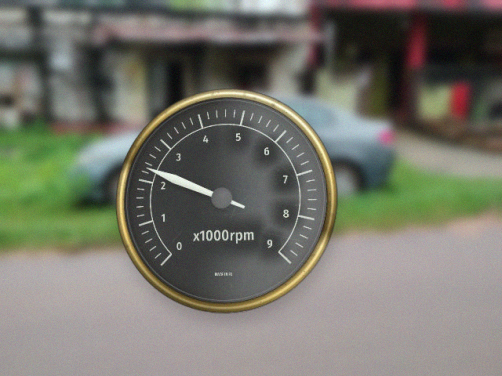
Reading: **2300** rpm
